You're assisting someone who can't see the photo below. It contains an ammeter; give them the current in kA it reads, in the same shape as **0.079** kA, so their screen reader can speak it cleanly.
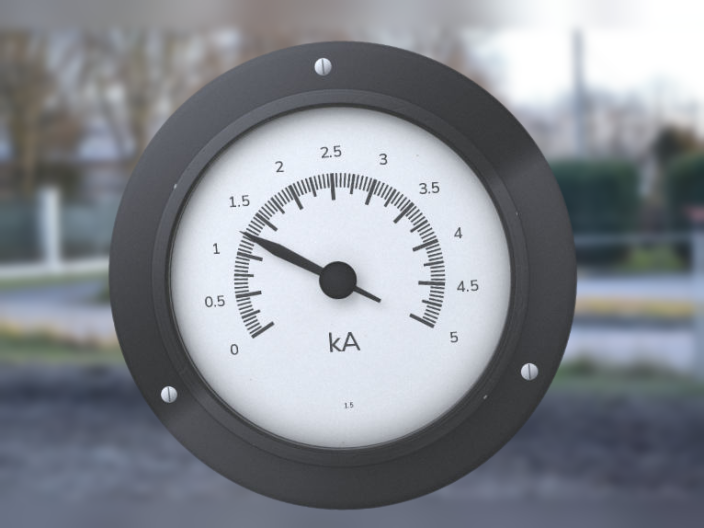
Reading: **1.25** kA
